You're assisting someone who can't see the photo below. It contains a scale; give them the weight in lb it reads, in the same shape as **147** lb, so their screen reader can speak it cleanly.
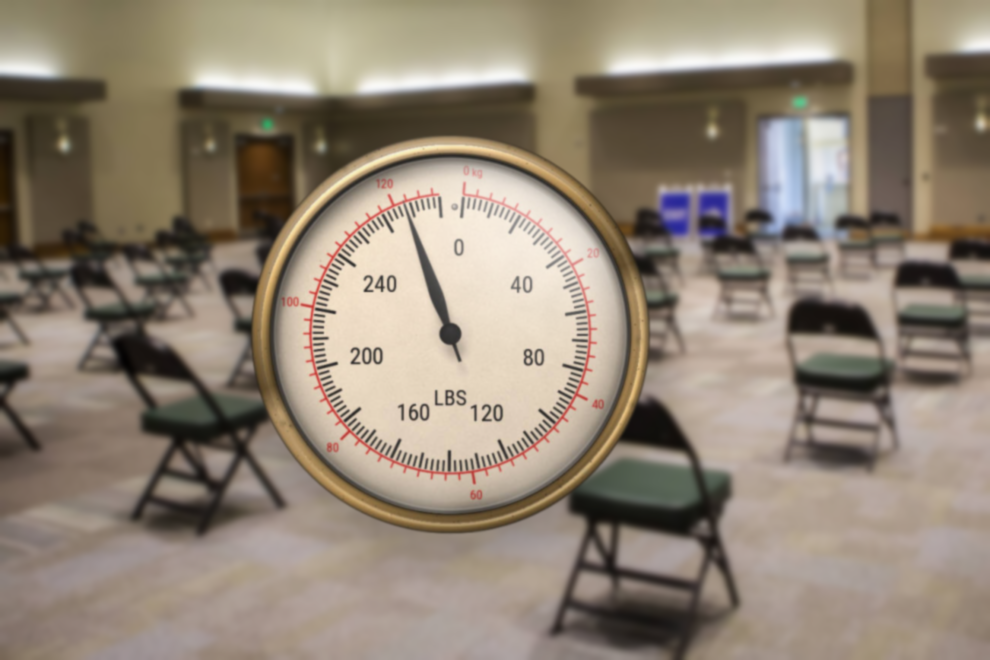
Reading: **268** lb
